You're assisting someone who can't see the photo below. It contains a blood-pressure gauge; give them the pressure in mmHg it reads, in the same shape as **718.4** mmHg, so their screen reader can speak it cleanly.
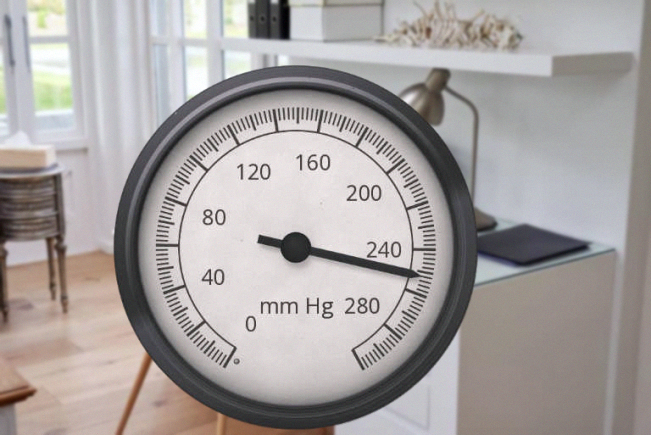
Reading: **252** mmHg
